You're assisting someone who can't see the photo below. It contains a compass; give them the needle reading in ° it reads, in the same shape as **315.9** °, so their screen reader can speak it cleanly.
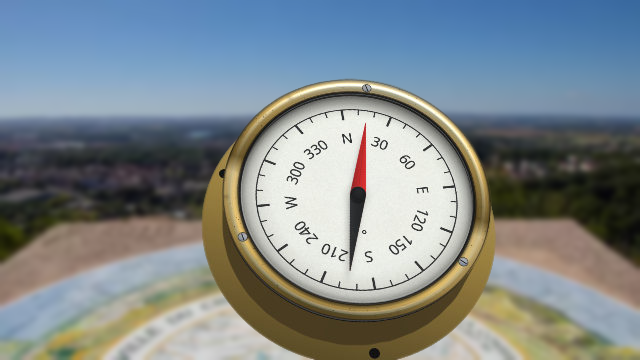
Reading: **15** °
